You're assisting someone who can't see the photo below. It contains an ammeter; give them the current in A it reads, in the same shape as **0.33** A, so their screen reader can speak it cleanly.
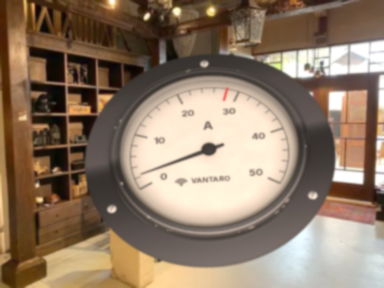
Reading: **2** A
